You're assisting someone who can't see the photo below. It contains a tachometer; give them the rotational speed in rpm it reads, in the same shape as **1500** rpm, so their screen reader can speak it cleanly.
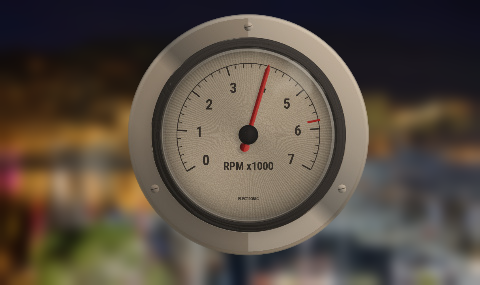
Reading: **4000** rpm
